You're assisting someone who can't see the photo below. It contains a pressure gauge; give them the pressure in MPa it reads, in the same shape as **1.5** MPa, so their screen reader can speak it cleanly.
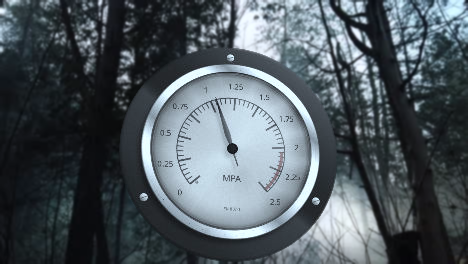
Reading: **1.05** MPa
